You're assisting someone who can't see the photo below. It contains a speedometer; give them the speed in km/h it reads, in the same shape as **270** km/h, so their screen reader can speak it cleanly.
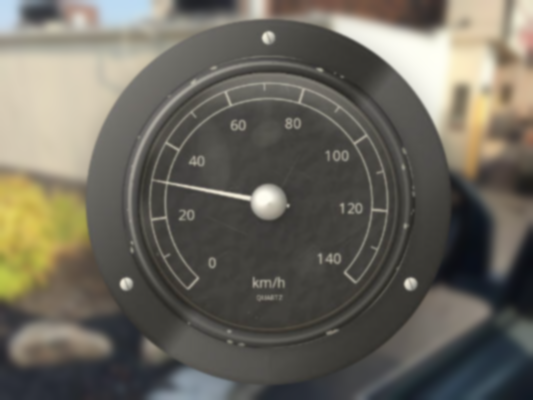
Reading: **30** km/h
